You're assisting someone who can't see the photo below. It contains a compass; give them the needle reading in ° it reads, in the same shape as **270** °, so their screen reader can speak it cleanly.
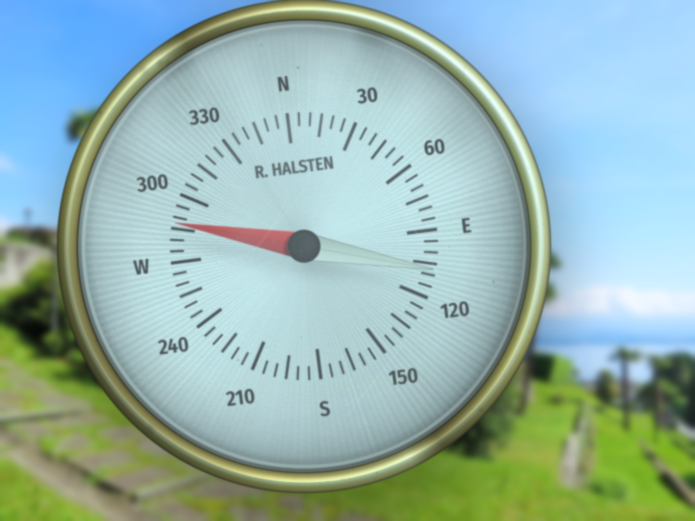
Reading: **287.5** °
